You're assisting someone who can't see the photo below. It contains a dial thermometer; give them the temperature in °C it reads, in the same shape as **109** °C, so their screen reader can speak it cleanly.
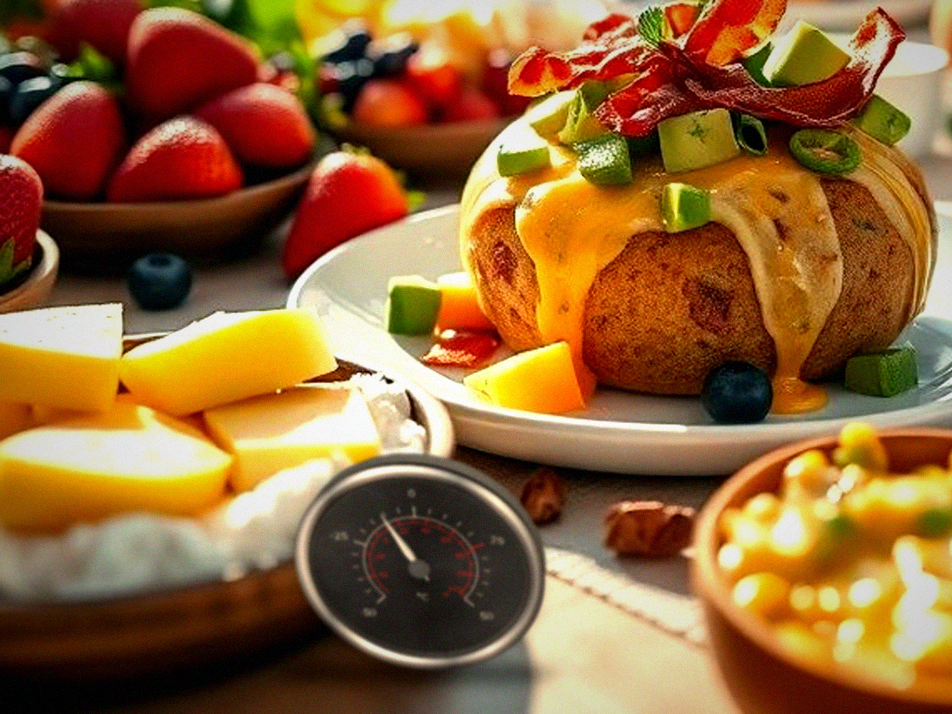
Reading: **-10** °C
